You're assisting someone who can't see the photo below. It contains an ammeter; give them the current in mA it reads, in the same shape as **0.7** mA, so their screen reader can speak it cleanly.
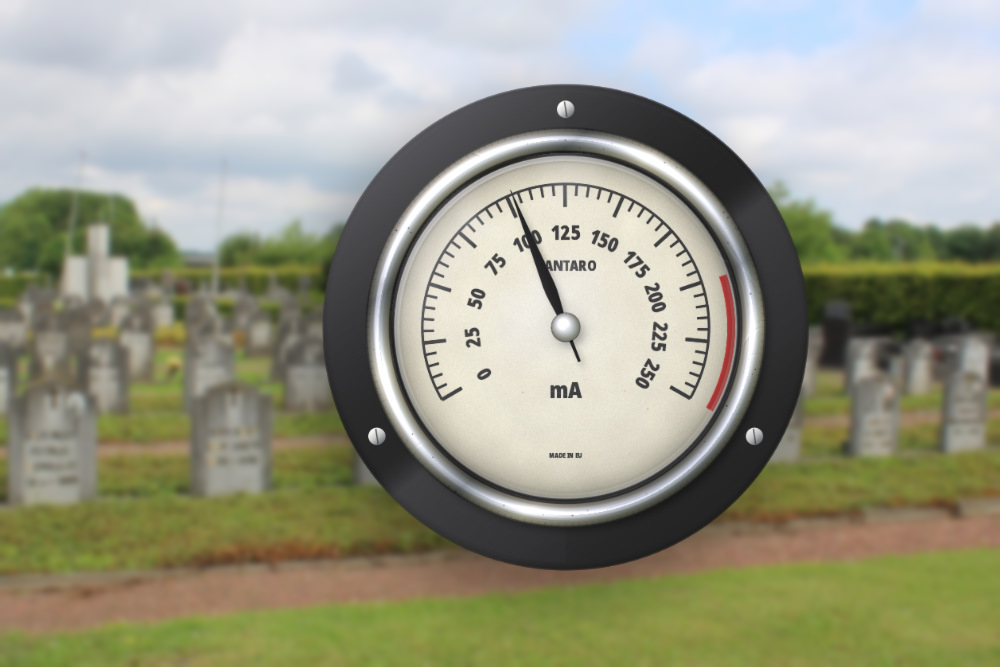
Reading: **102.5** mA
